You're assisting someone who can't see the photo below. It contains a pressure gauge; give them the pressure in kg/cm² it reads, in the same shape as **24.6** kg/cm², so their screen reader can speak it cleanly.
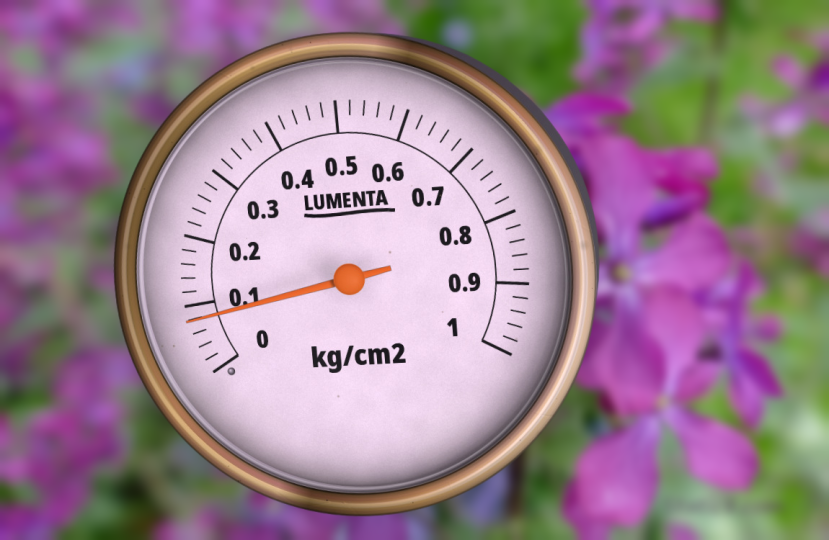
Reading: **0.08** kg/cm²
